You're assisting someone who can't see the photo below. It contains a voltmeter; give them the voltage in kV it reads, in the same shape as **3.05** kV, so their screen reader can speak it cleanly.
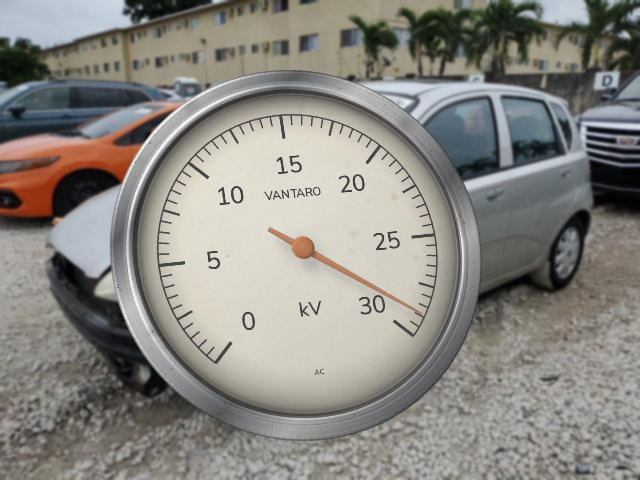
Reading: **29** kV
